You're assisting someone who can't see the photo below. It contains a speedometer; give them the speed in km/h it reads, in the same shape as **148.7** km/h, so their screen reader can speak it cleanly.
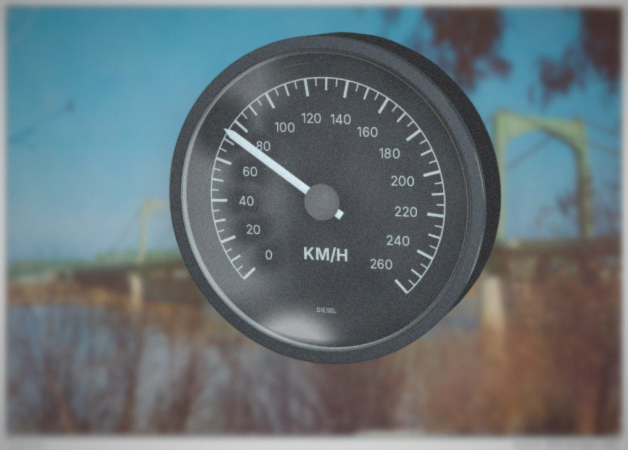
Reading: **75** km/h
